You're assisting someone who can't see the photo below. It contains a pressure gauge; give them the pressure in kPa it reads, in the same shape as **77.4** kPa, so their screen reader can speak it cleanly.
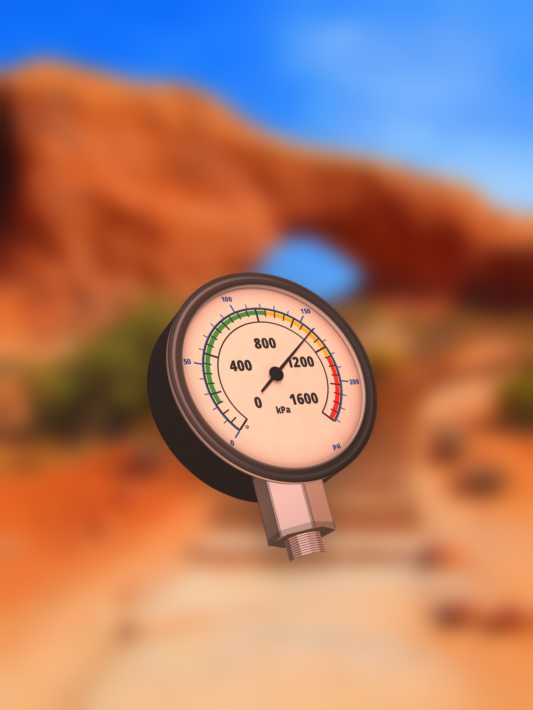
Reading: **1100** kPa
